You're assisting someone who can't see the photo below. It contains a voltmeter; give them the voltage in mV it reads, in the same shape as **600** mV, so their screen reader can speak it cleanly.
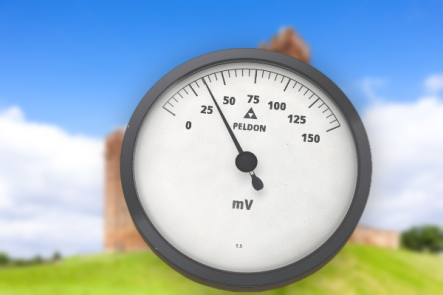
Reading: **35** mV
